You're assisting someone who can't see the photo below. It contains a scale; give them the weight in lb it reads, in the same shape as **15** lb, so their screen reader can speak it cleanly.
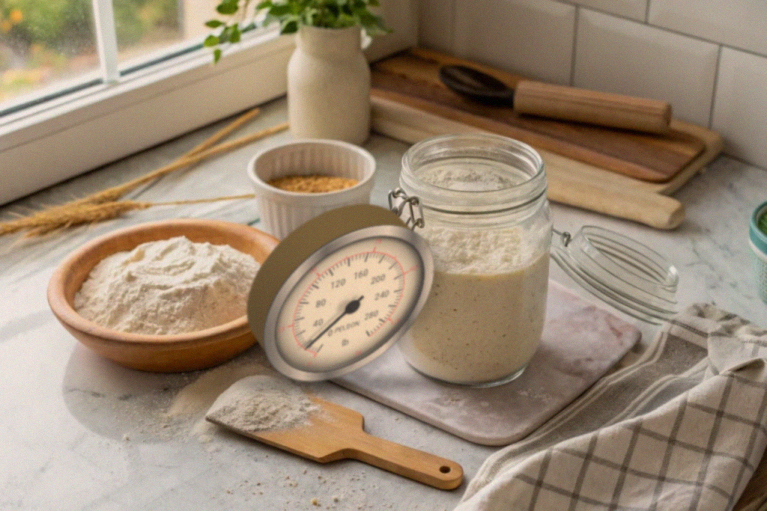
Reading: **20** lb
